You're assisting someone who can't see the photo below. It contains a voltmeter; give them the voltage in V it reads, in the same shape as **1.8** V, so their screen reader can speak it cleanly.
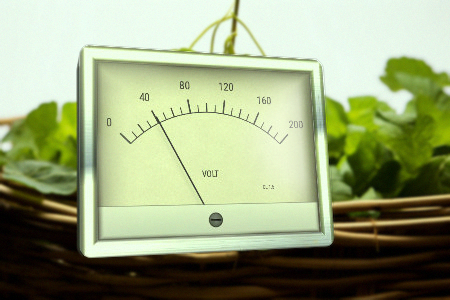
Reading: **40** V
